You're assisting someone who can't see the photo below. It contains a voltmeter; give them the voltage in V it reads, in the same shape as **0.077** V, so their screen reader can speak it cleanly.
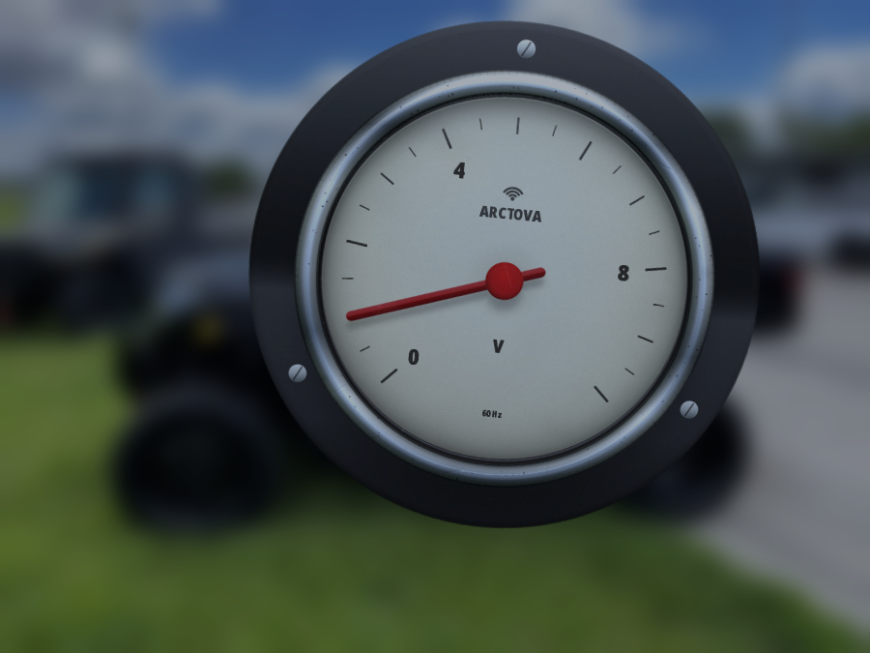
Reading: **1** V
